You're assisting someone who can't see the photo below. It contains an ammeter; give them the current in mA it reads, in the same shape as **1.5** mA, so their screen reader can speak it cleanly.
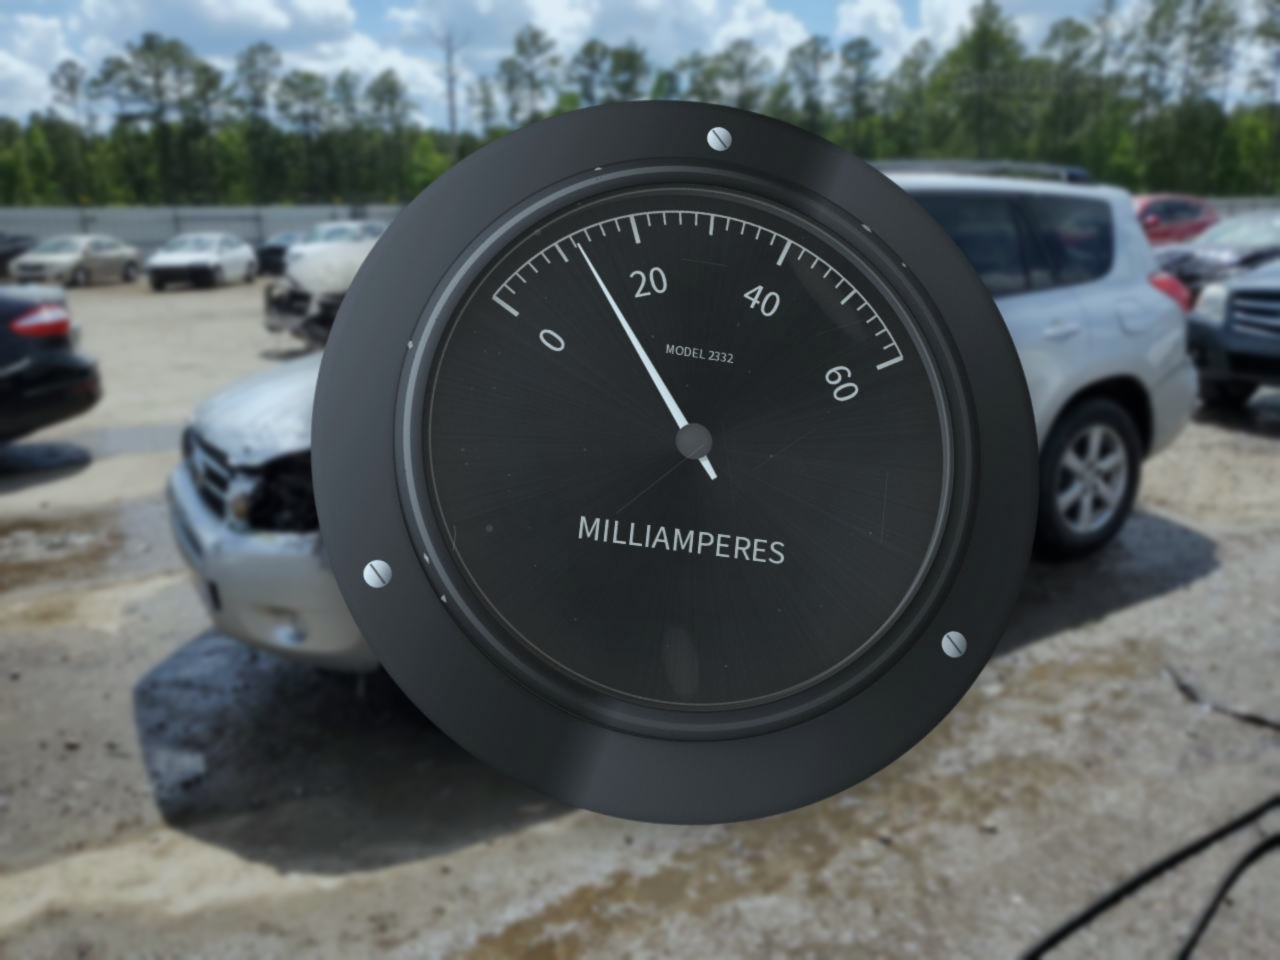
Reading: **12** mA
